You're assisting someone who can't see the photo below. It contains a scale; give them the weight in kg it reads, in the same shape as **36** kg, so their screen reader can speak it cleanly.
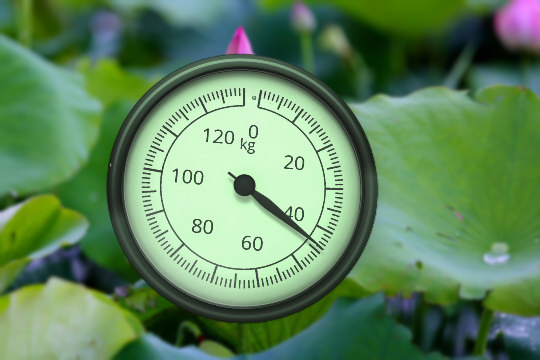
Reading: **44** kg
